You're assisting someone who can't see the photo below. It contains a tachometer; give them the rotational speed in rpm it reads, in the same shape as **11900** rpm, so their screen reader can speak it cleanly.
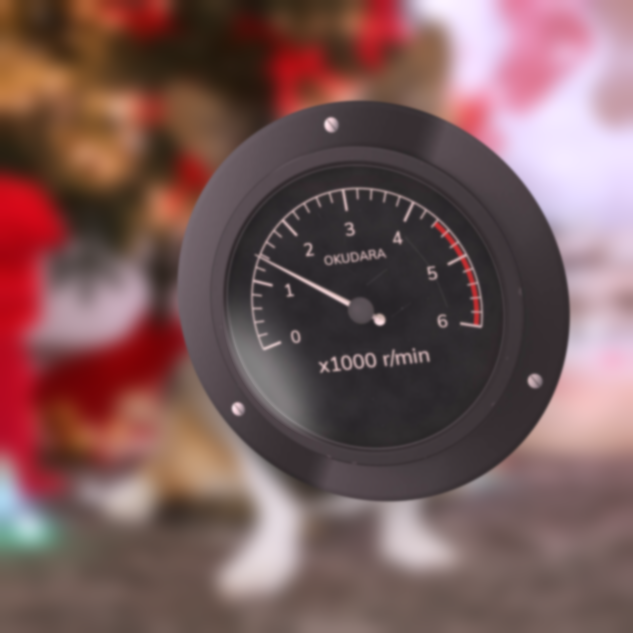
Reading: **1400** rpm
